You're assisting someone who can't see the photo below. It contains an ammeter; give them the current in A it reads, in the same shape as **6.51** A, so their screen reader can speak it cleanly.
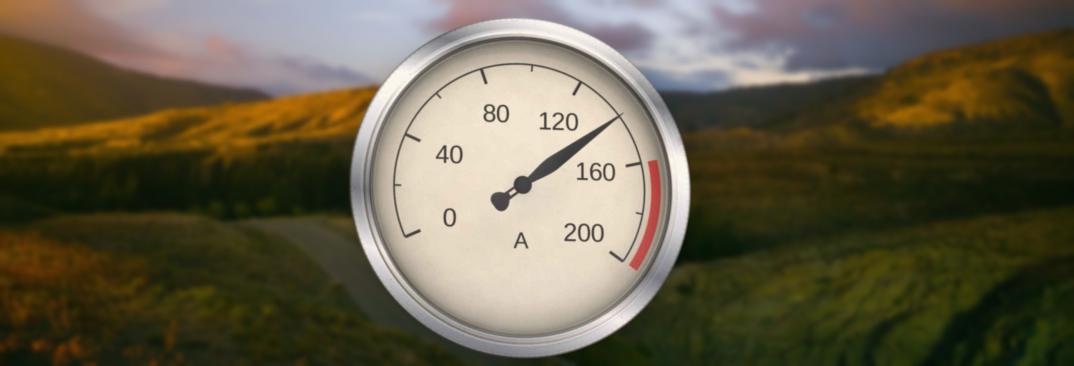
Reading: **140** A
